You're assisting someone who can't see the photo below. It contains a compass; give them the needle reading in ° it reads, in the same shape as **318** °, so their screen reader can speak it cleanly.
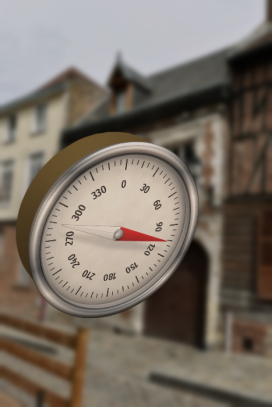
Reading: **105** °
